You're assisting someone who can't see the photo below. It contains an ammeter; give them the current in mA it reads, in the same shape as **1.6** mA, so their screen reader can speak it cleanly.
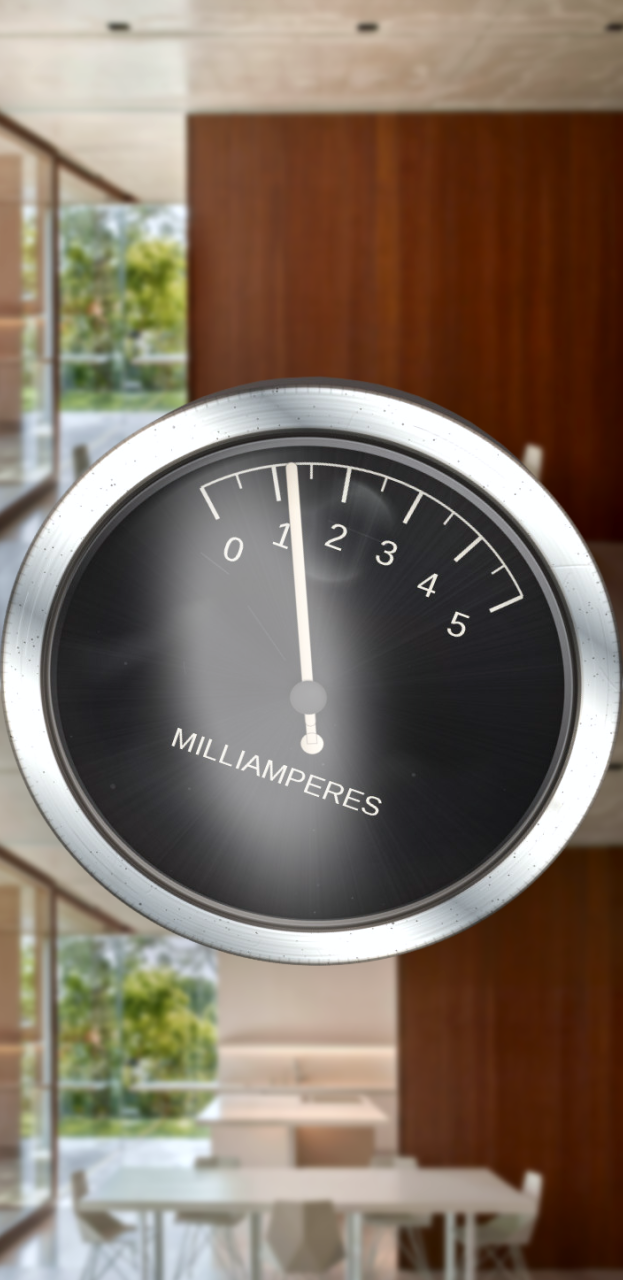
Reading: **1.25** mA
